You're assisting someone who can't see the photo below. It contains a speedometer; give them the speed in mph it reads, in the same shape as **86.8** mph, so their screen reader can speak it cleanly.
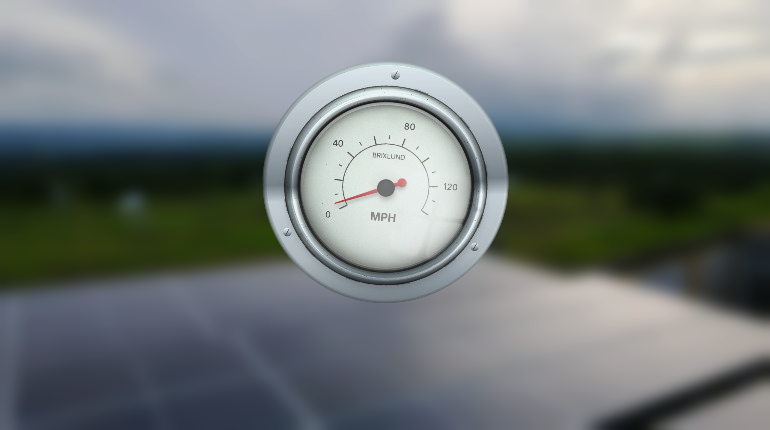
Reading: **5** mph
